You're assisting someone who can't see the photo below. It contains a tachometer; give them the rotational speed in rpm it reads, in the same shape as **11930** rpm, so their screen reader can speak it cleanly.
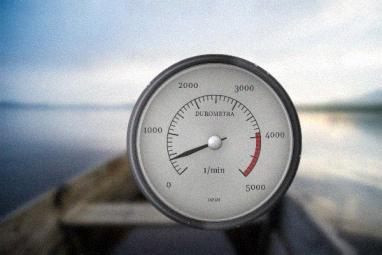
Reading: **400** rpm
